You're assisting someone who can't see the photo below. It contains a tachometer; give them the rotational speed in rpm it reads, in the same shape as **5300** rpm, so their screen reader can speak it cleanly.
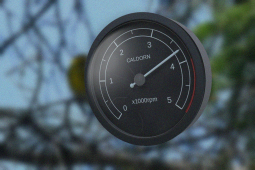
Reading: **3750** rpm
